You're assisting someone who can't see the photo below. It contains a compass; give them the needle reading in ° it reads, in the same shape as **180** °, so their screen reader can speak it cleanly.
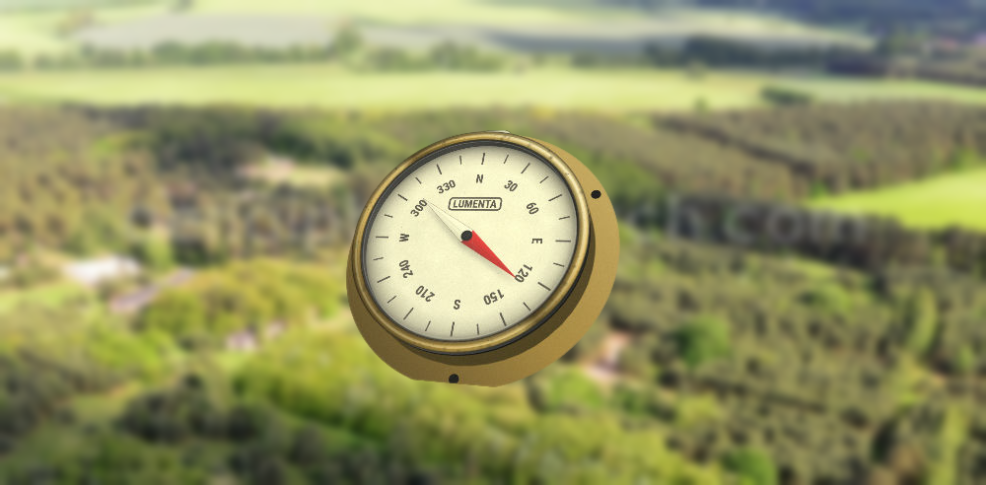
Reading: **127.5** °
